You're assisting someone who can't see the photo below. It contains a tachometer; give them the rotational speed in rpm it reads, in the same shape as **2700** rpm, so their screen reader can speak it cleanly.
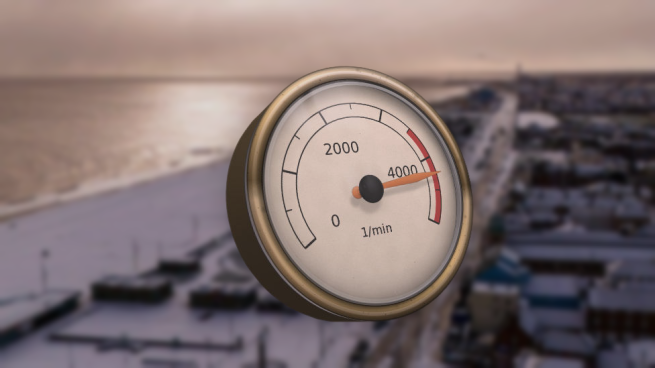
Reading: **4250** rpm
